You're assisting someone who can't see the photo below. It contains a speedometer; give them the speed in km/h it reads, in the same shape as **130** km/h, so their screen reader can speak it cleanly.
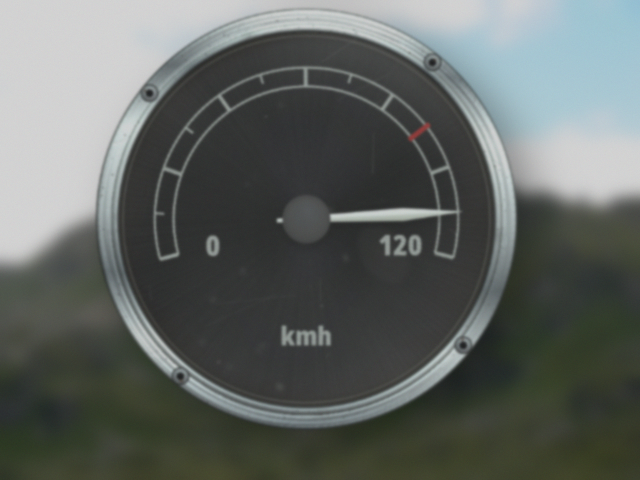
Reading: **110** km/h
